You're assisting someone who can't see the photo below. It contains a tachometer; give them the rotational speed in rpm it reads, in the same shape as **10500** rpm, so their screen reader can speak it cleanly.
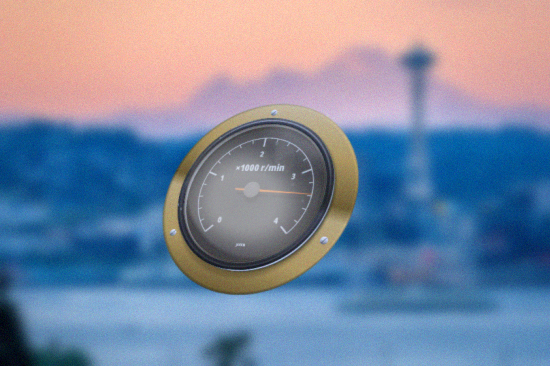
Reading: **3400** rpm
